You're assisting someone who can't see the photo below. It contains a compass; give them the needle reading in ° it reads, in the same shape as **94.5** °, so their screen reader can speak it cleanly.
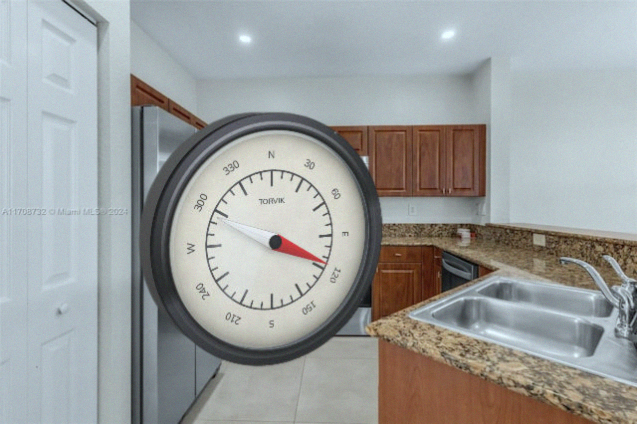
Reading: **115** °
